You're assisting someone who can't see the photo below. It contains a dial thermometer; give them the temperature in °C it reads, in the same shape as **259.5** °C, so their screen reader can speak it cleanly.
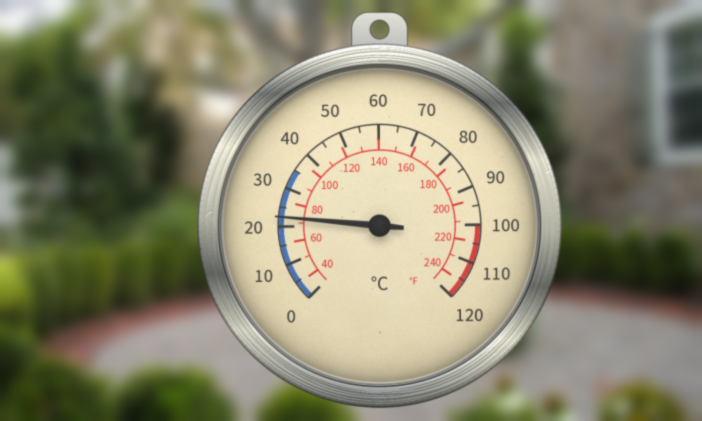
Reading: **22.5** °C
